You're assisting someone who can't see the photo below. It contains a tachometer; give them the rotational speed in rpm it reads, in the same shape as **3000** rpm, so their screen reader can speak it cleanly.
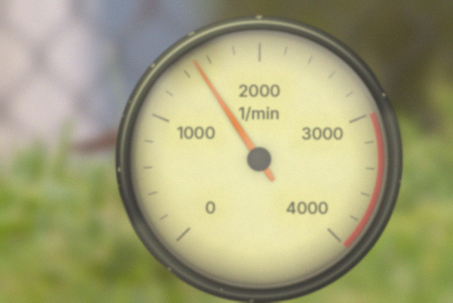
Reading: **1500** rpm
